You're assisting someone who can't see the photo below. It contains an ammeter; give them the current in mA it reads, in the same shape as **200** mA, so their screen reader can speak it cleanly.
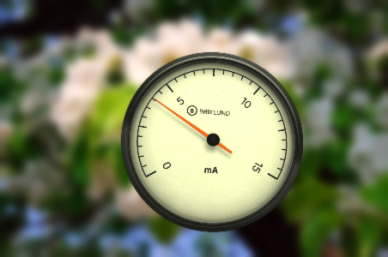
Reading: **4** mA
